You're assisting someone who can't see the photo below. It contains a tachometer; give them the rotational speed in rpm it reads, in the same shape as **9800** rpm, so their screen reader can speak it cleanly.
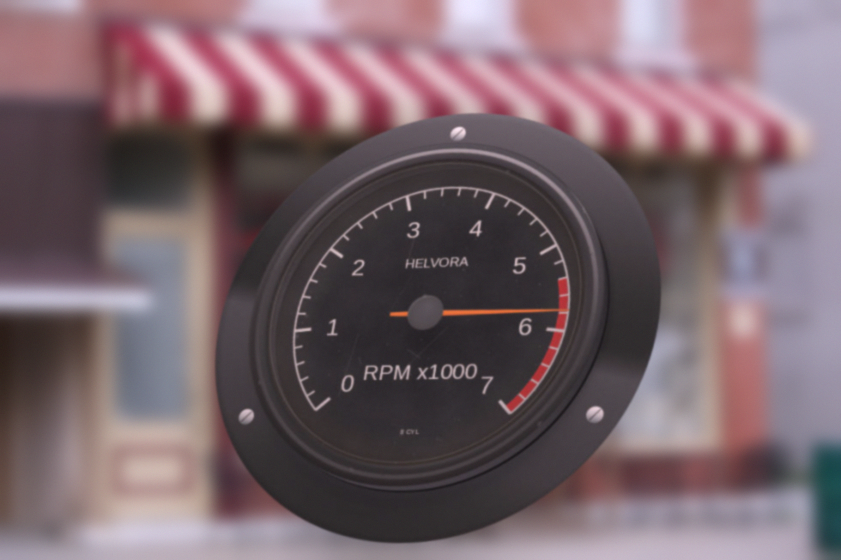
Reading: **5800** rpm
